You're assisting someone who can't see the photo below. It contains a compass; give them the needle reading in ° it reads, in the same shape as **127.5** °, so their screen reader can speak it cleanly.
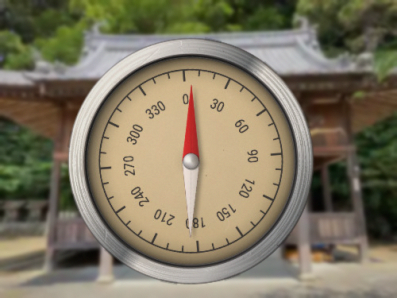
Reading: **5** °
